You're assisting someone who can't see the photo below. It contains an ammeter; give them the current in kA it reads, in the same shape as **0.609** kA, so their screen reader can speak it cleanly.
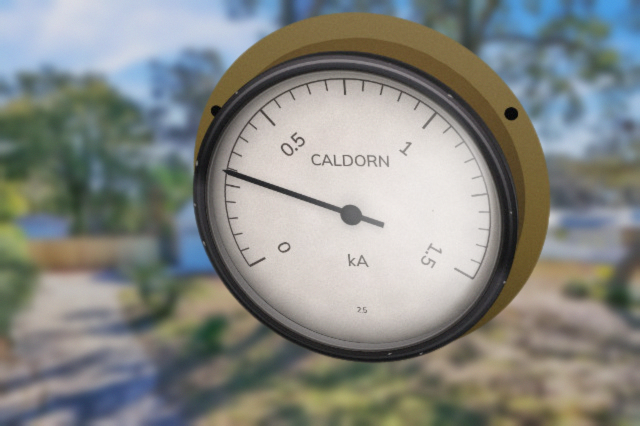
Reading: **0.3** kA
